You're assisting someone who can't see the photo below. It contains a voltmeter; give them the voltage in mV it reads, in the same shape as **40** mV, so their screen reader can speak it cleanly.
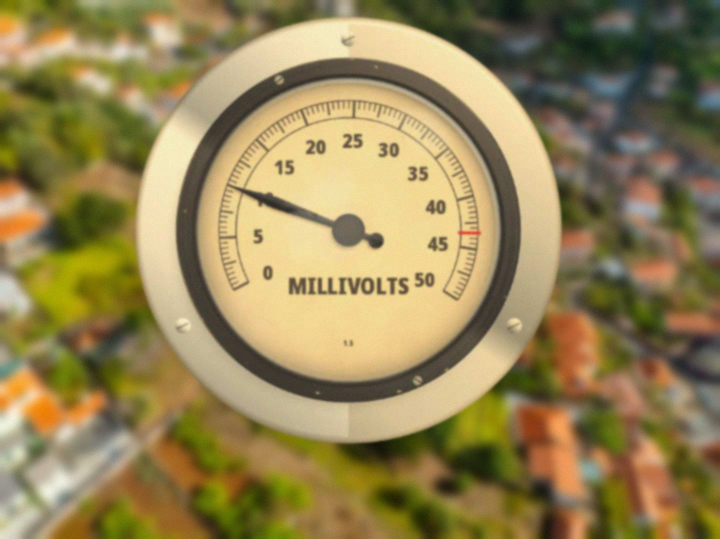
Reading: **10** mV
